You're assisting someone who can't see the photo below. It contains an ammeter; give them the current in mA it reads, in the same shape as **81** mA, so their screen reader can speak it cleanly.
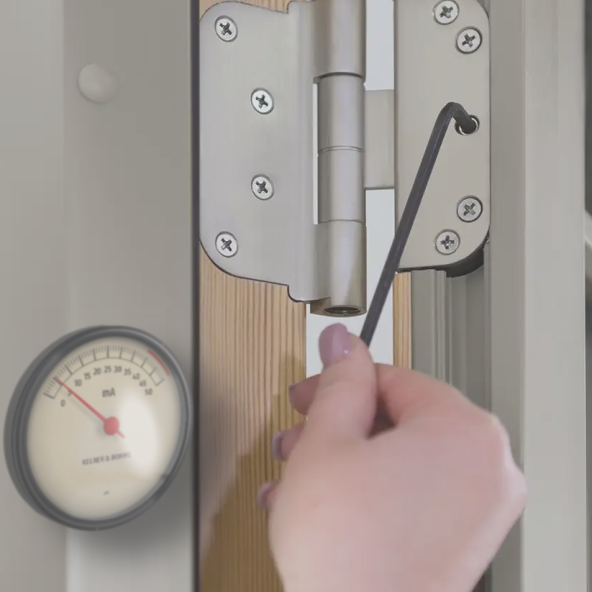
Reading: **5** mA
